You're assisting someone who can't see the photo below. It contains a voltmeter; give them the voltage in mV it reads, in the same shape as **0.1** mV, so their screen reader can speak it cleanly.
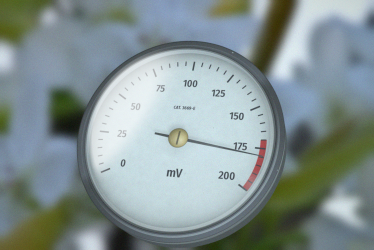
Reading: **180** mV
